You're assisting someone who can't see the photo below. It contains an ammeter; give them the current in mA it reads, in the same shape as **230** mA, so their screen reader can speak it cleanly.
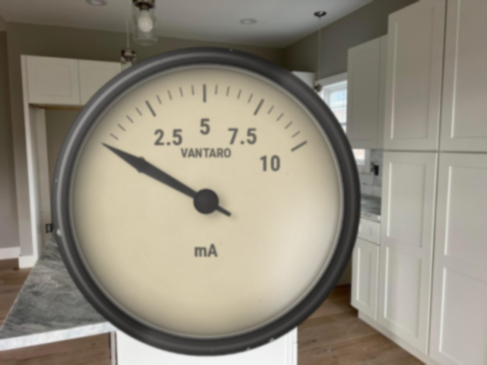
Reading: **0** mA
